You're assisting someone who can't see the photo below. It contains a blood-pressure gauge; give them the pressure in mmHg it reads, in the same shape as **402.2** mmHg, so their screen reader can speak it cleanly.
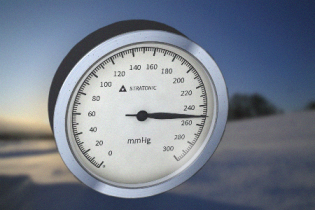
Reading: **250** mmHg
